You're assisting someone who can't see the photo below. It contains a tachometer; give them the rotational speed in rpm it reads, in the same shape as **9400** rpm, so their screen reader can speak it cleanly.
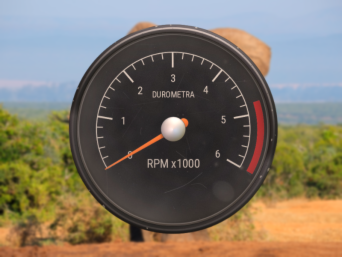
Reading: **0** rpm
